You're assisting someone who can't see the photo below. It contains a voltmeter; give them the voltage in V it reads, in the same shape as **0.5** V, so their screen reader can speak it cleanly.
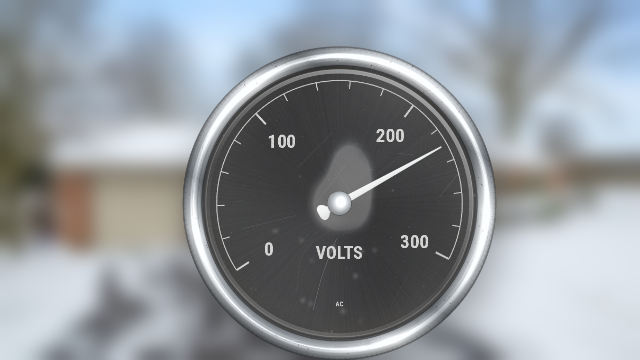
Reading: **230** V
